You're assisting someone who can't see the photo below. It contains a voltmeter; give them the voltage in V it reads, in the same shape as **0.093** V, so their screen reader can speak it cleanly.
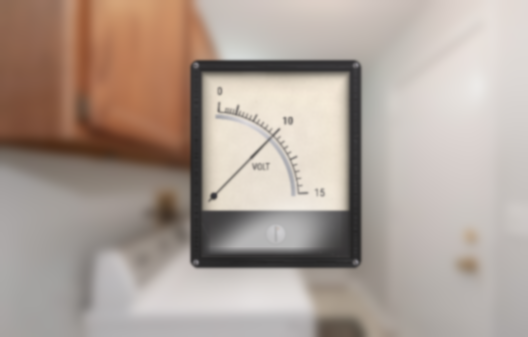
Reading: **10** V
